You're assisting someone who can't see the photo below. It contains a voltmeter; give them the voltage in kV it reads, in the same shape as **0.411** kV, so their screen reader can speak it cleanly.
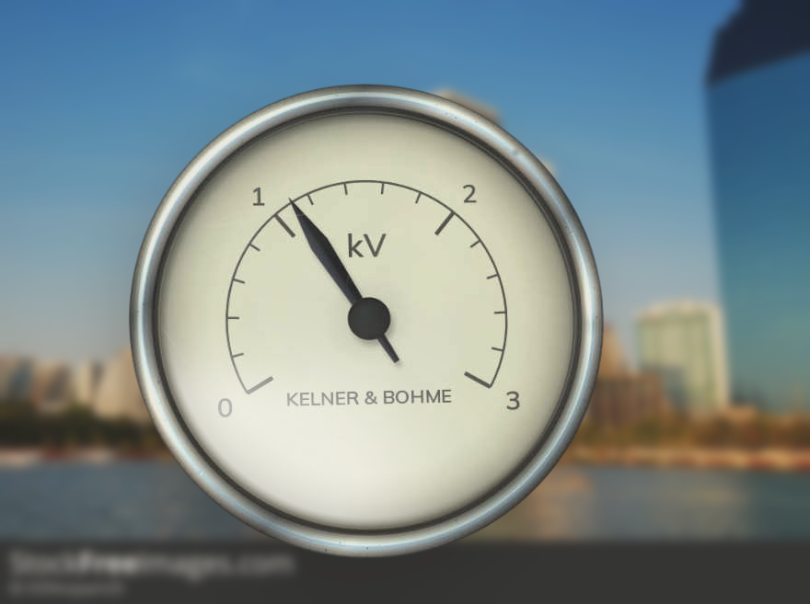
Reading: **1.1** kV
